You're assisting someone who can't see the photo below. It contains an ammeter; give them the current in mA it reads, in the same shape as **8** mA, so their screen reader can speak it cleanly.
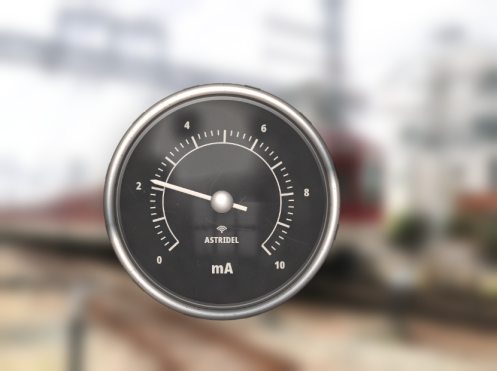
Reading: **2.2** mA
